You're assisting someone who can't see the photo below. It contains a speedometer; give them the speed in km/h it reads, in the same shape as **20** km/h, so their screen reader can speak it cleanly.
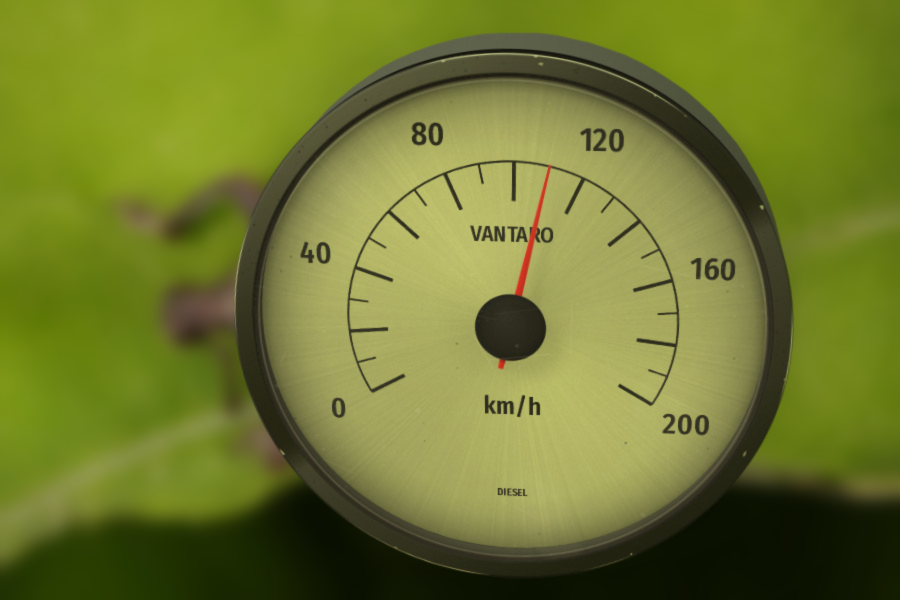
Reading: **110** km/h
